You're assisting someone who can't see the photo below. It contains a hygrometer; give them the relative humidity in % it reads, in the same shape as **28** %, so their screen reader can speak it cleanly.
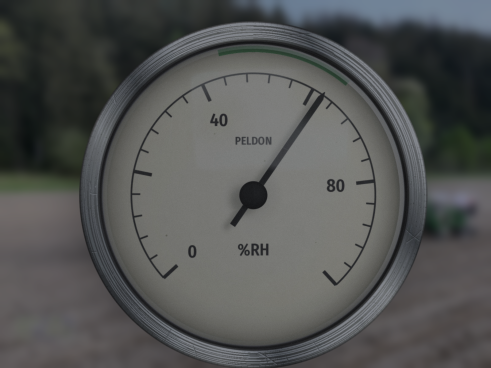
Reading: **62** %
